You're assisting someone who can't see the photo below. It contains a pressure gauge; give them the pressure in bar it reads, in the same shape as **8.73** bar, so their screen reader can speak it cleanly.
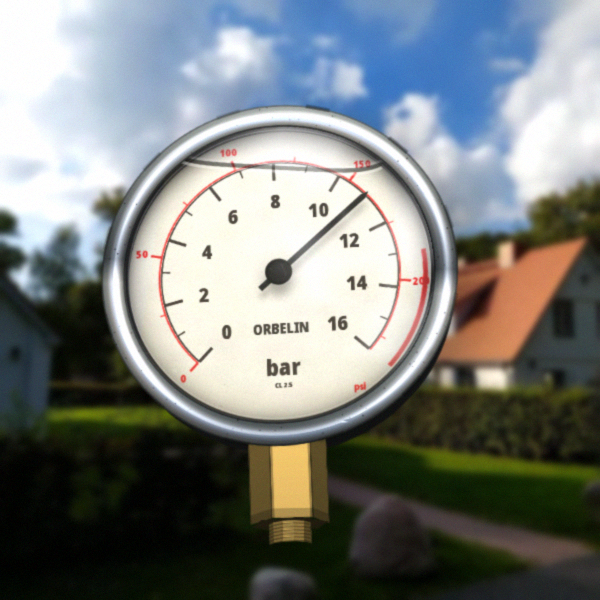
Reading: **11** bar
